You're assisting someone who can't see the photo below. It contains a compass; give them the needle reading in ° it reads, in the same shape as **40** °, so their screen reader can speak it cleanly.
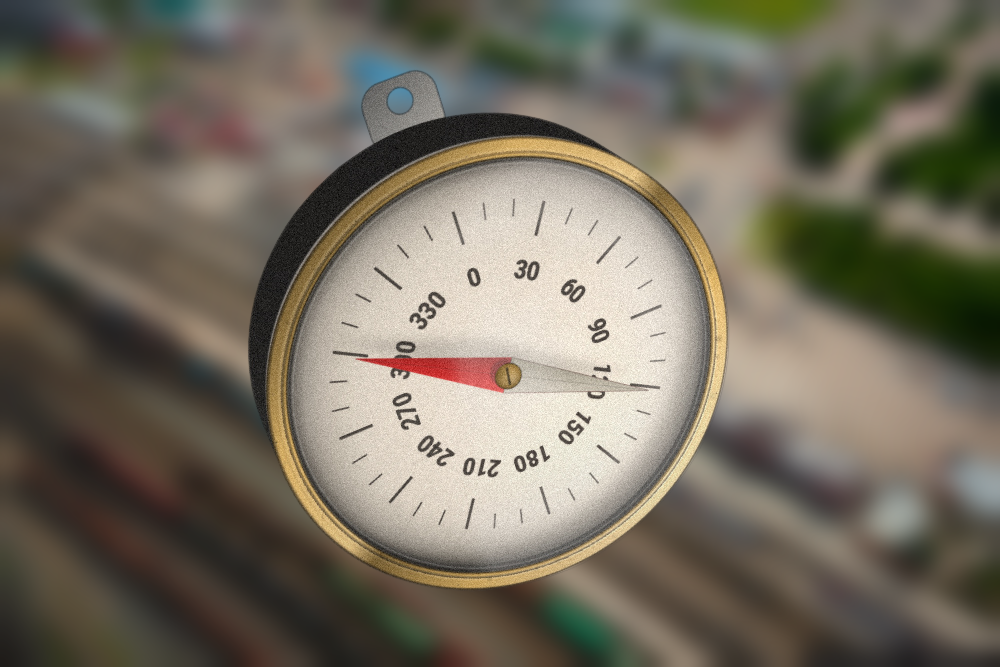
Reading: **300** °
